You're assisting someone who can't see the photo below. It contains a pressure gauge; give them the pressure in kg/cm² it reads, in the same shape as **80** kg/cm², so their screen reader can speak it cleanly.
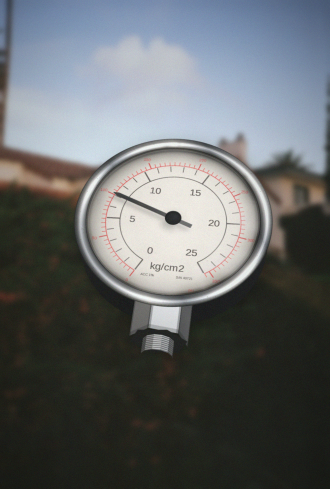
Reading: **7** kg/cm²
